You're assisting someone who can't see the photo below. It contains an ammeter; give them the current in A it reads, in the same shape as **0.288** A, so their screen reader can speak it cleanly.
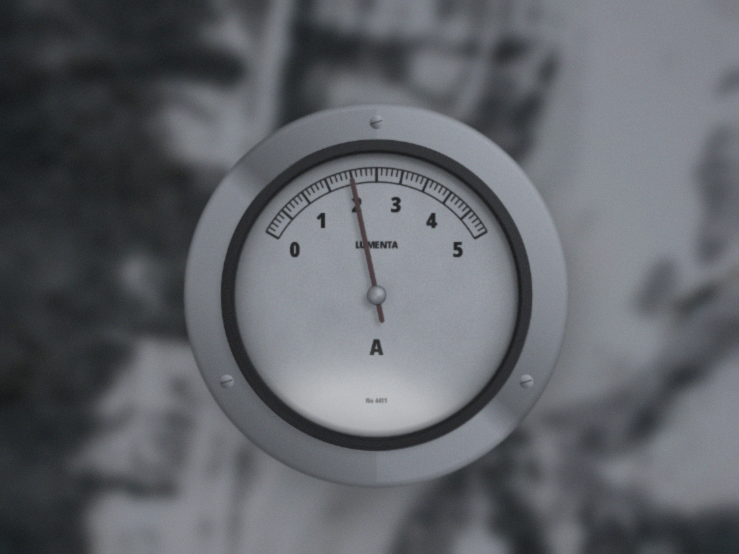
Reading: **2** A
